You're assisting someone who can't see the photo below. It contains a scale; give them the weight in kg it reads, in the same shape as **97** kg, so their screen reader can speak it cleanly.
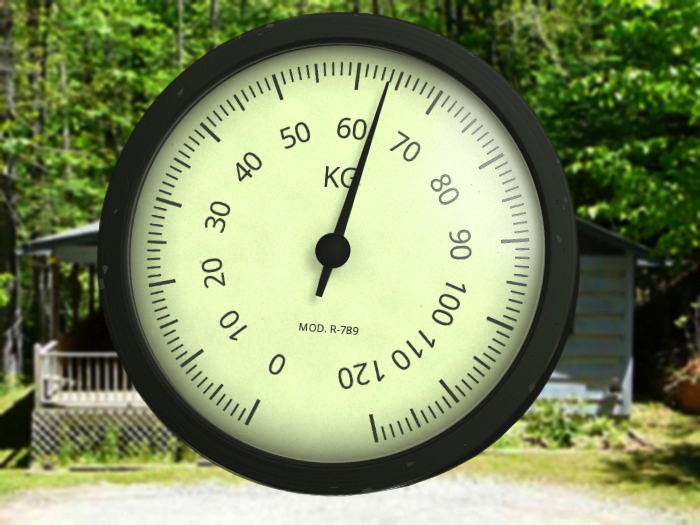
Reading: **64** kg
